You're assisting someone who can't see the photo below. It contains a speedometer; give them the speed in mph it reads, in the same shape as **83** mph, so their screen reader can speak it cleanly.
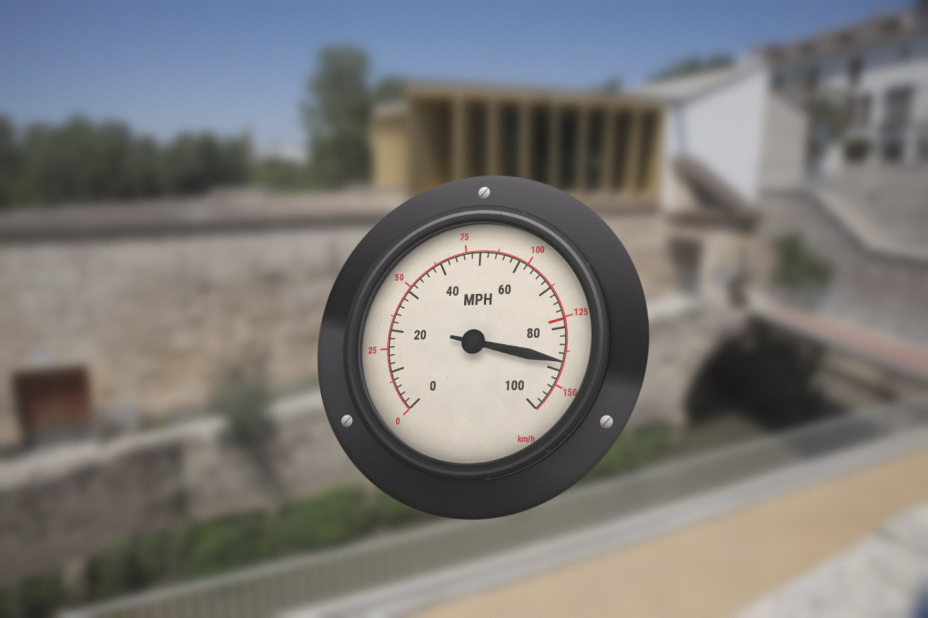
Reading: **88** mph
